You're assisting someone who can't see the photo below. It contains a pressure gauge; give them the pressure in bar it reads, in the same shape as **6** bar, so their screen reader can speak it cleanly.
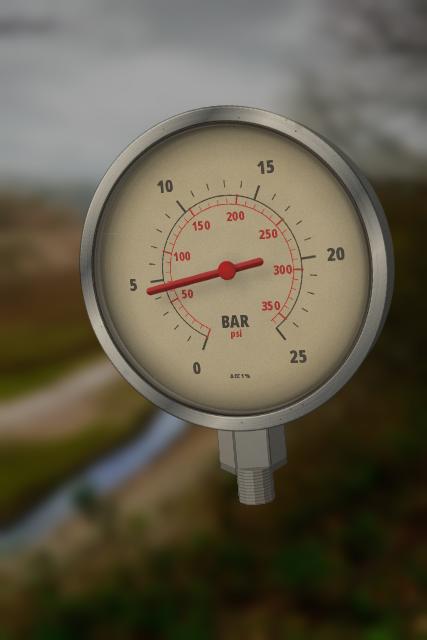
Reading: **4.5** bar
